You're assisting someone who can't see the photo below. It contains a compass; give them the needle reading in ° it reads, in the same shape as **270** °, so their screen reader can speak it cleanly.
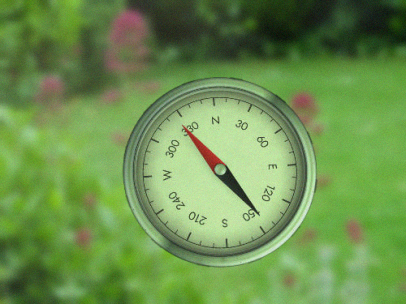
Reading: **325** °
